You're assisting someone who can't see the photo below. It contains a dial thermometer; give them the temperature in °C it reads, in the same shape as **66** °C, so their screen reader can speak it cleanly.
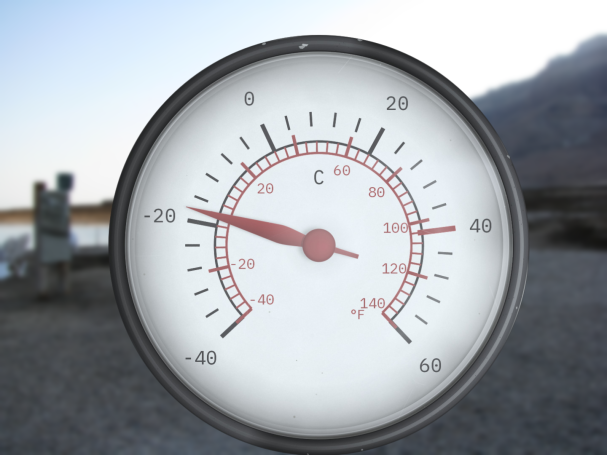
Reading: **-18** °C
